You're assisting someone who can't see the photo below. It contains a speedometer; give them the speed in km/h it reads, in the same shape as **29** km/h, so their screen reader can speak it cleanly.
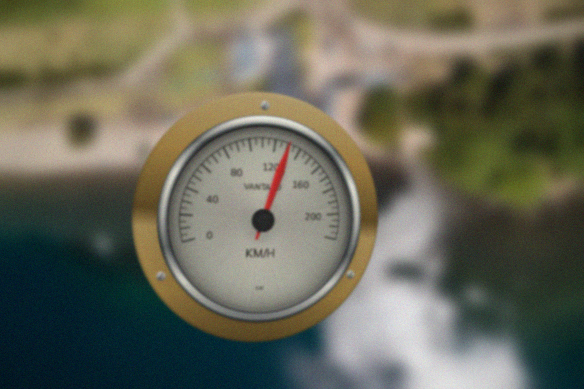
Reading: **130** km/h
